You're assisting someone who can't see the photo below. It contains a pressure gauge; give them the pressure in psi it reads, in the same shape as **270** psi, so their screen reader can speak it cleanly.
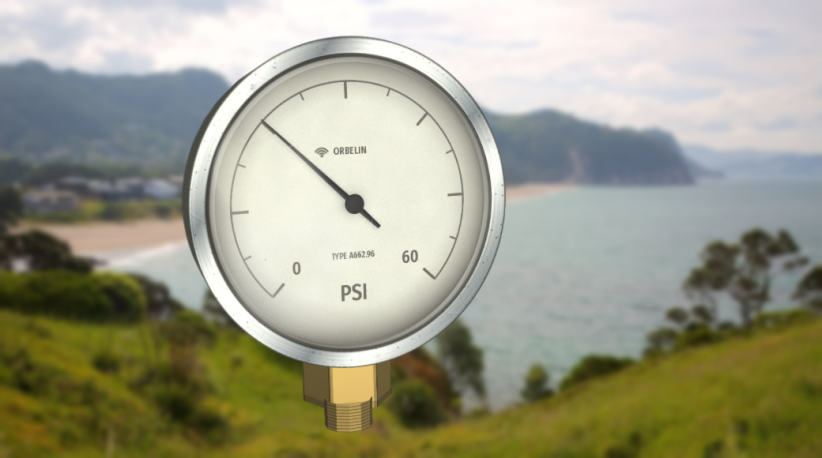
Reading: **20** psi
